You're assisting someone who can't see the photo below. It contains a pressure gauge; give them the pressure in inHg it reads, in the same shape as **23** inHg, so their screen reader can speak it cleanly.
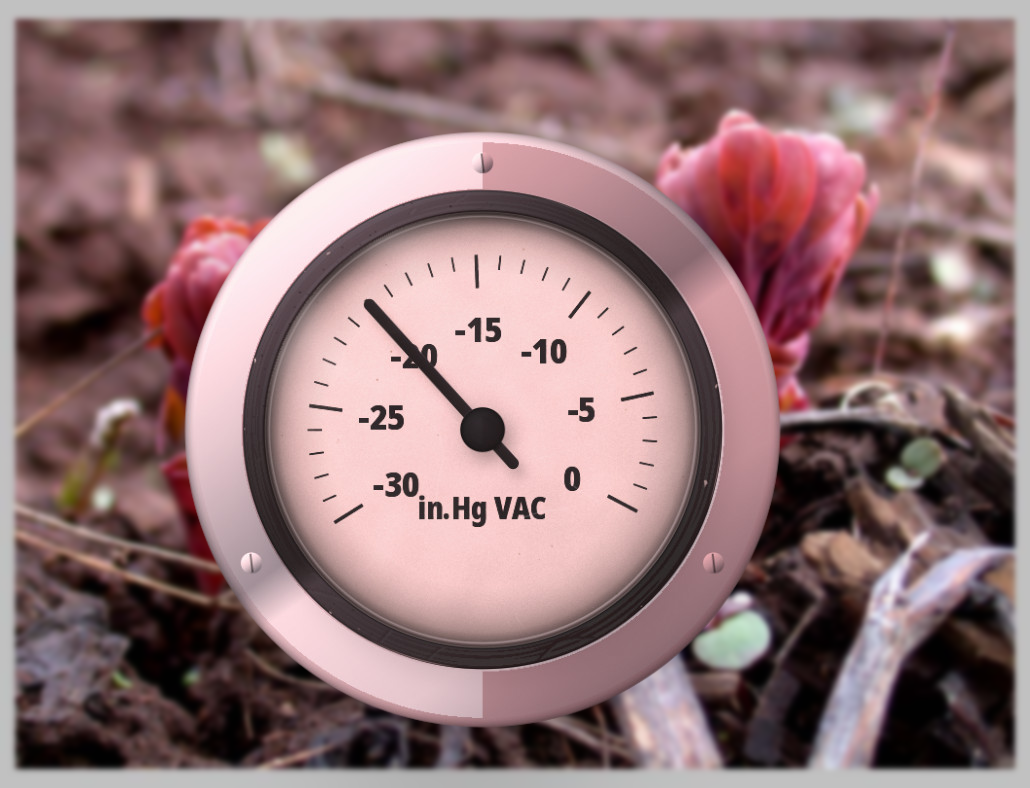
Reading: **-20** inHg
